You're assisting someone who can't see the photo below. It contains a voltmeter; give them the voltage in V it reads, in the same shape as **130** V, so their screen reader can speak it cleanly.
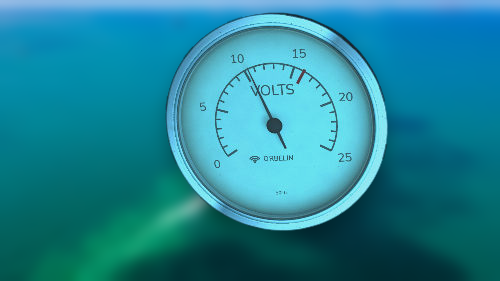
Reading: **10.5** V
